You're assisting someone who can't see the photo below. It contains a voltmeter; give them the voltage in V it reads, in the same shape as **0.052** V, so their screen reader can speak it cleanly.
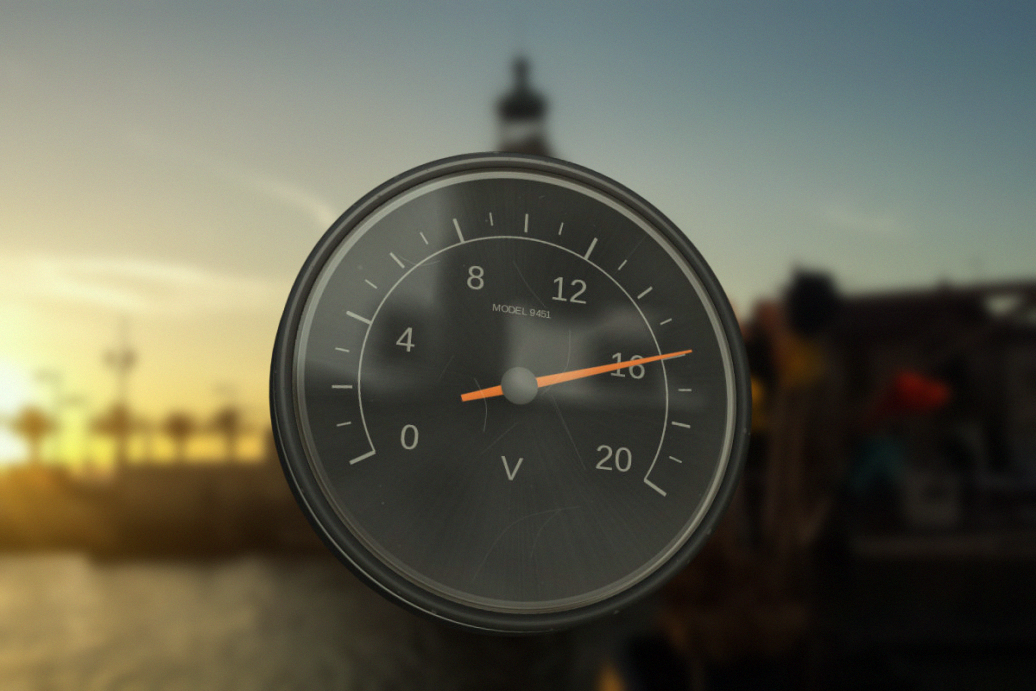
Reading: **16** V
